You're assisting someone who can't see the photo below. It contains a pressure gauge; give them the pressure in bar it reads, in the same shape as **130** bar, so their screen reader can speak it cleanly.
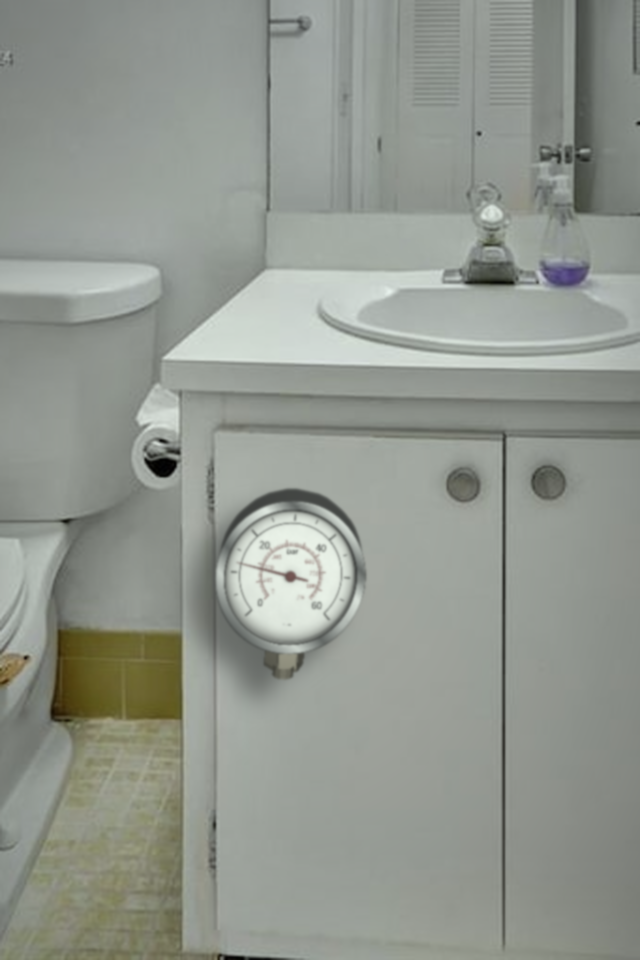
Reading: **12.5** bar
